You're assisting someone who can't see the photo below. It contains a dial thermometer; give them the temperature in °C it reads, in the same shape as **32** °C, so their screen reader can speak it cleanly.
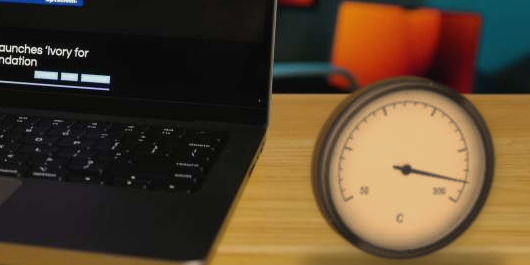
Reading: **280** °C
